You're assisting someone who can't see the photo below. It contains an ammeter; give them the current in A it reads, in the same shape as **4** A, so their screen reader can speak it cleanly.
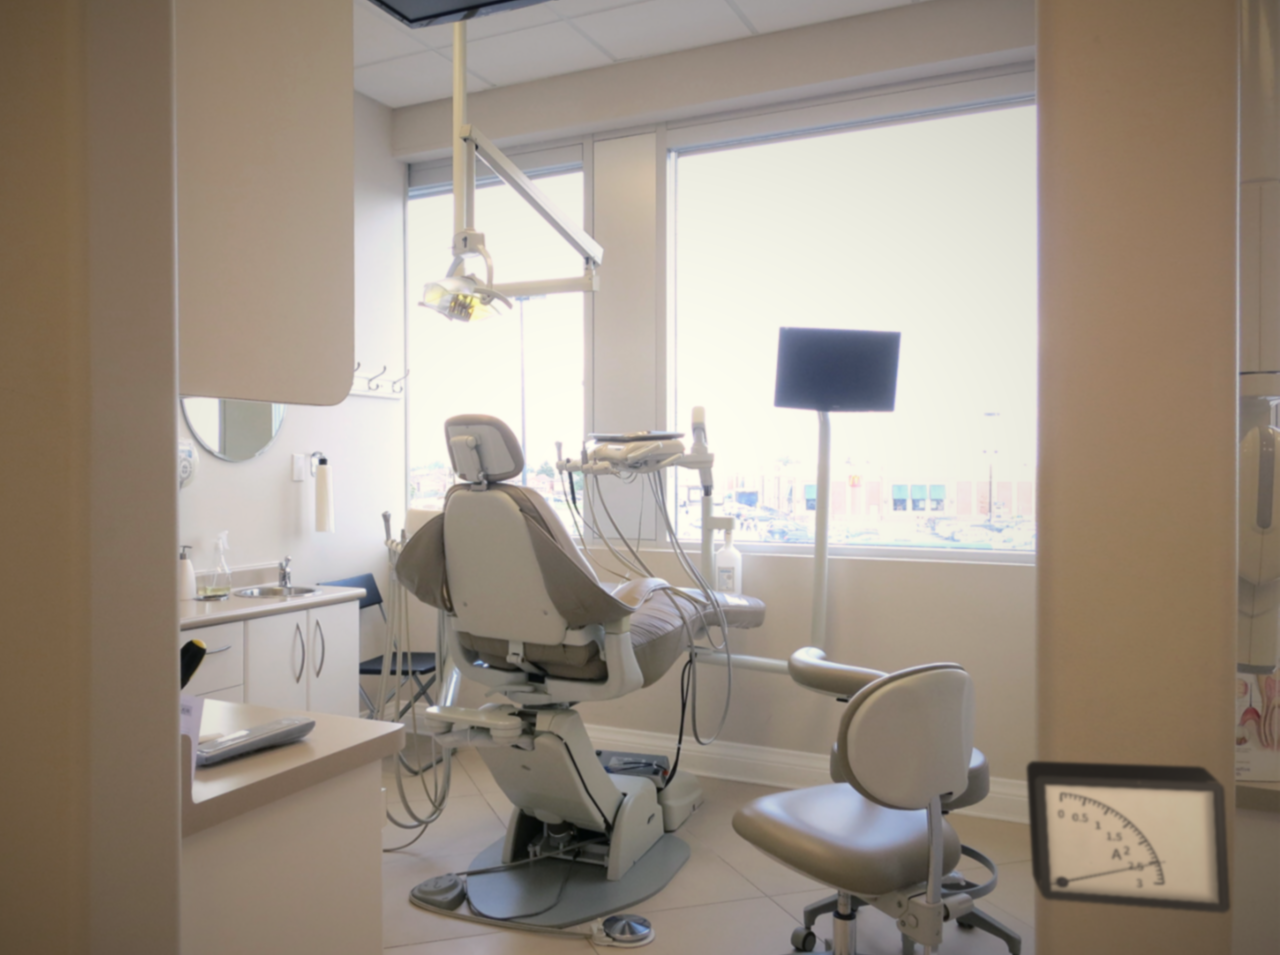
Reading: **2.5** A
